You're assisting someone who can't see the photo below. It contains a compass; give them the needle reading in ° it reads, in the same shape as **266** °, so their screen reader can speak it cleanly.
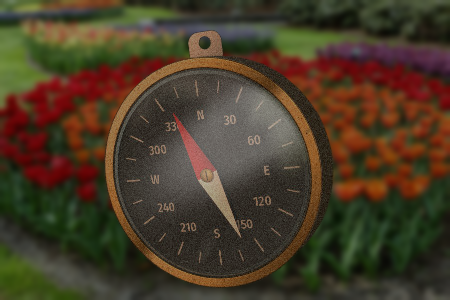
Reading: **337.5** °
